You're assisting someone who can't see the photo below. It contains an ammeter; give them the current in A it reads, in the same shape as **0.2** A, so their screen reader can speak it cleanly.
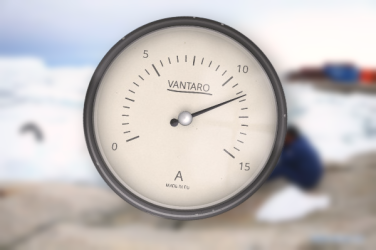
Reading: **11.25** A
